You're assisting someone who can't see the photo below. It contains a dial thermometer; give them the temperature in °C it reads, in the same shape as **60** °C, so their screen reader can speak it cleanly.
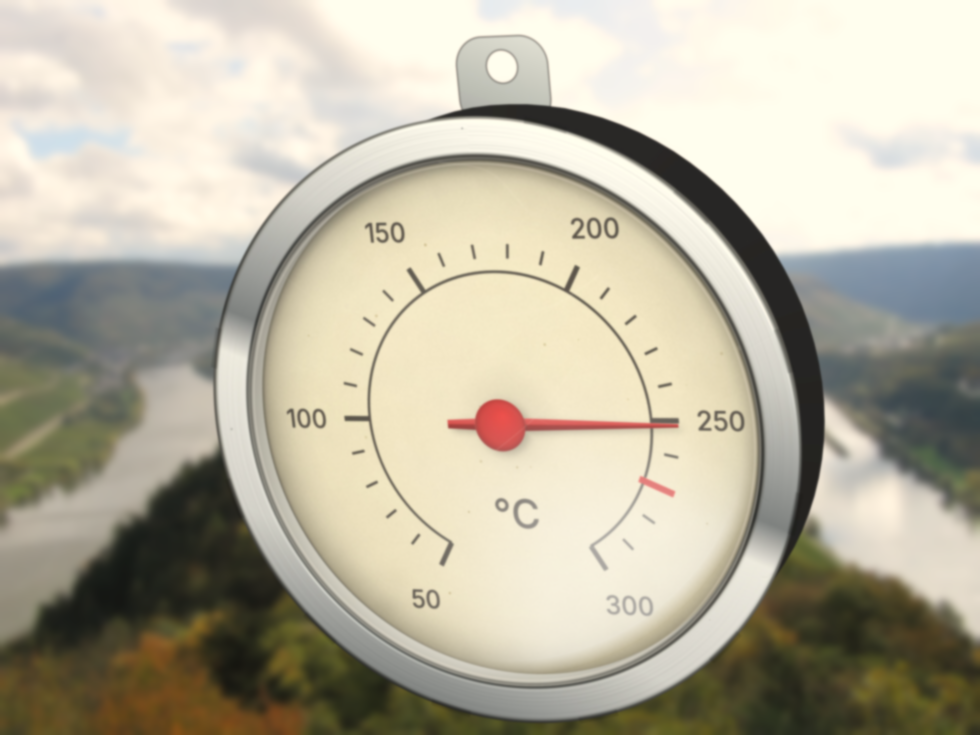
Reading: **250** °C
